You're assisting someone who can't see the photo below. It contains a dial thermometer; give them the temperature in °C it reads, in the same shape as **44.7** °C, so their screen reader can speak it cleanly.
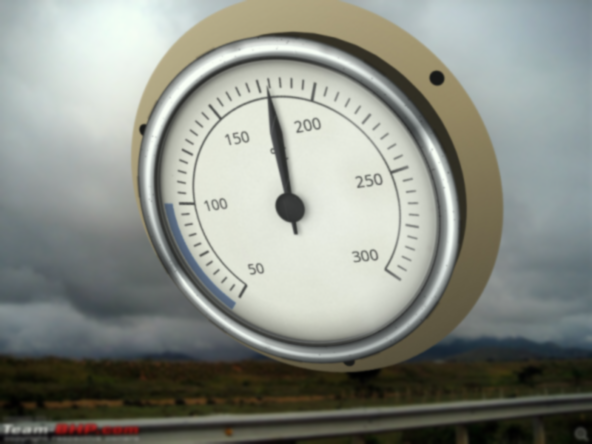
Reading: **180** °C
